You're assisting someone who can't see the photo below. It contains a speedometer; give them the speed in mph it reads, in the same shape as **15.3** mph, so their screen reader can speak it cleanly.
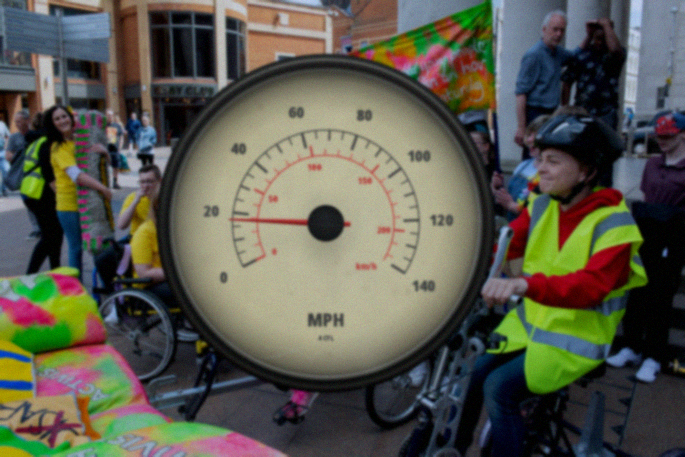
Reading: **17.5** mph
